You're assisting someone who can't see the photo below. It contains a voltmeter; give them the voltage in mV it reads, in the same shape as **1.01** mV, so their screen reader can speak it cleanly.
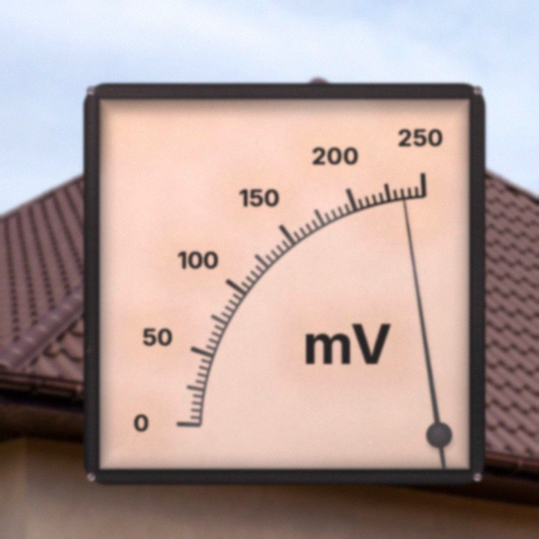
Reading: **235** mV
